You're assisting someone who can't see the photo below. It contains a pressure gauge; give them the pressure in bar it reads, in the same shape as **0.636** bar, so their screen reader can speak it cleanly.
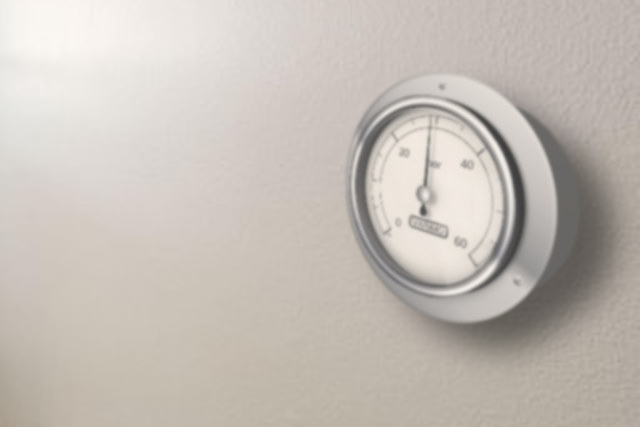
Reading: **30** bar
